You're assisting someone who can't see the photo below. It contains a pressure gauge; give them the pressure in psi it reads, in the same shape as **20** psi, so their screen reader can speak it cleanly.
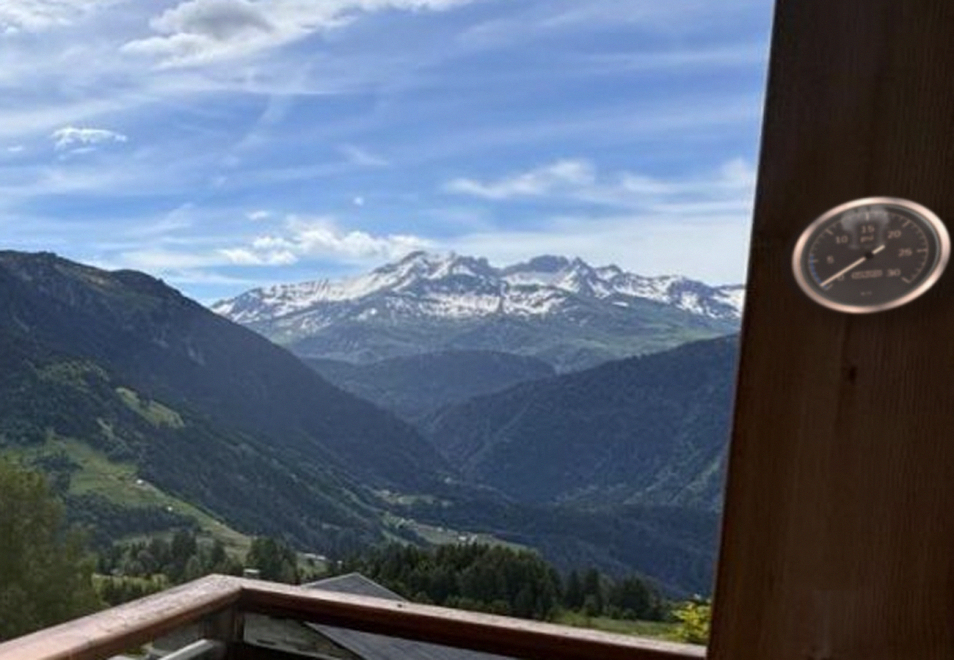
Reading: **1** psi
